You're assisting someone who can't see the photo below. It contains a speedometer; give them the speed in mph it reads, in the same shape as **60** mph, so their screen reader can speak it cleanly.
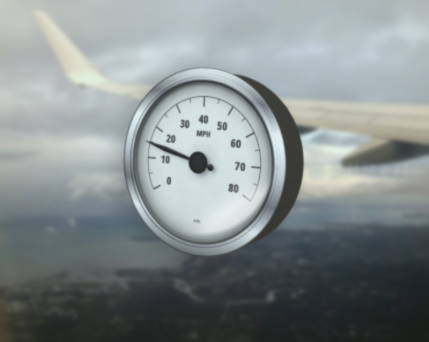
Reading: **15** mph
